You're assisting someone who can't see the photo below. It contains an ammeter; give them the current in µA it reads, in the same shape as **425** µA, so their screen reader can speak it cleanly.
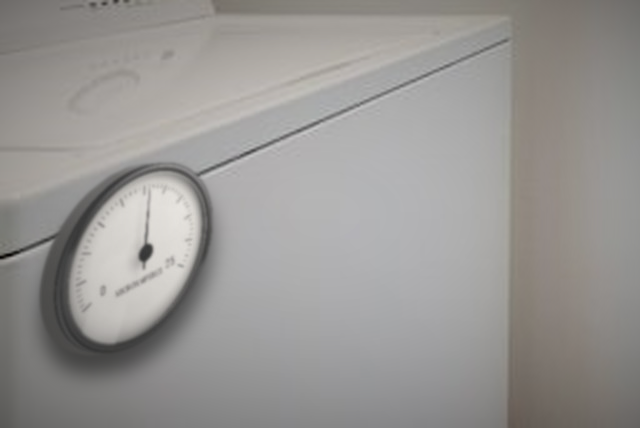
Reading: **12.5** µA
